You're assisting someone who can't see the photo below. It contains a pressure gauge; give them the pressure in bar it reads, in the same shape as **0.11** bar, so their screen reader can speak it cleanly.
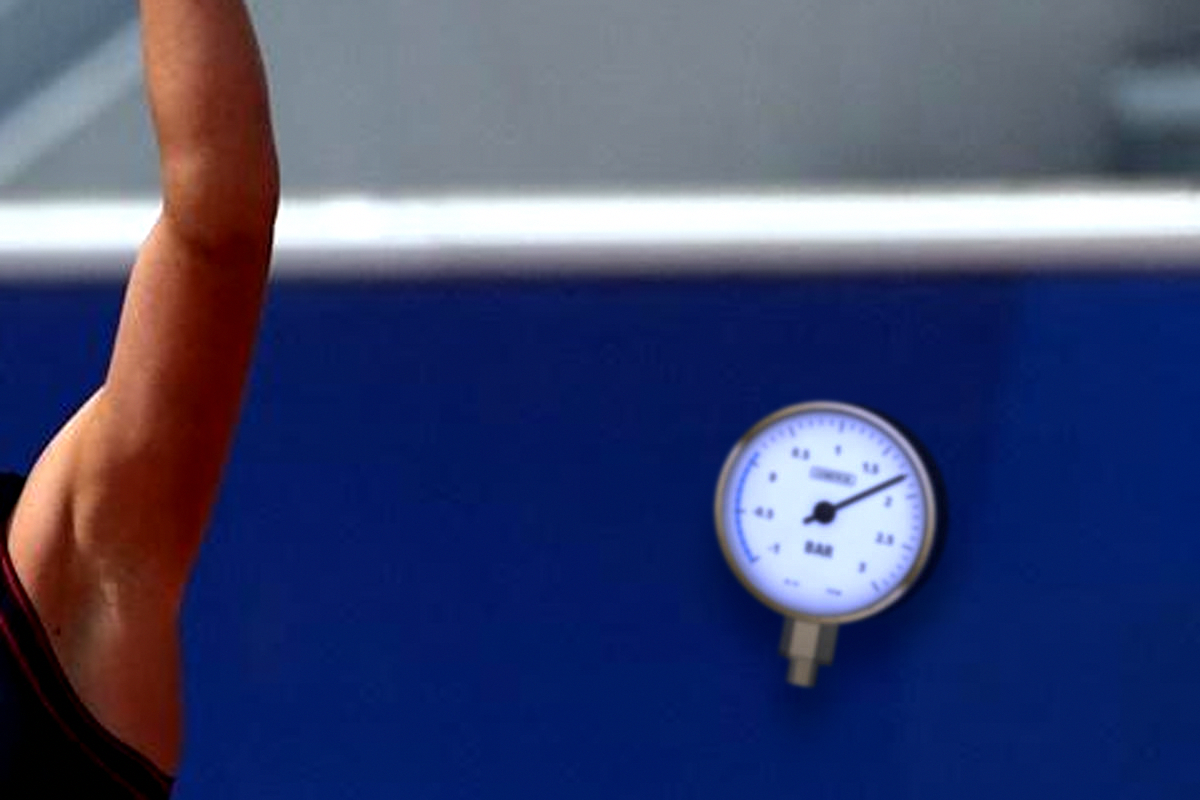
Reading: **1.8** bar
